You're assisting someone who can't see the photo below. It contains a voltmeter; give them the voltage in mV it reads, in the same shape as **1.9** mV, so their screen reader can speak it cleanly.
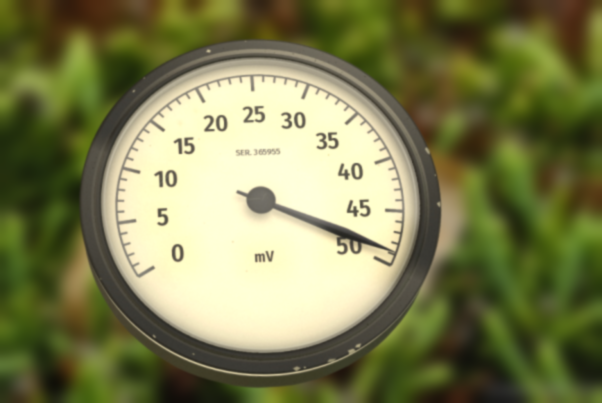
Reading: **49** mV
